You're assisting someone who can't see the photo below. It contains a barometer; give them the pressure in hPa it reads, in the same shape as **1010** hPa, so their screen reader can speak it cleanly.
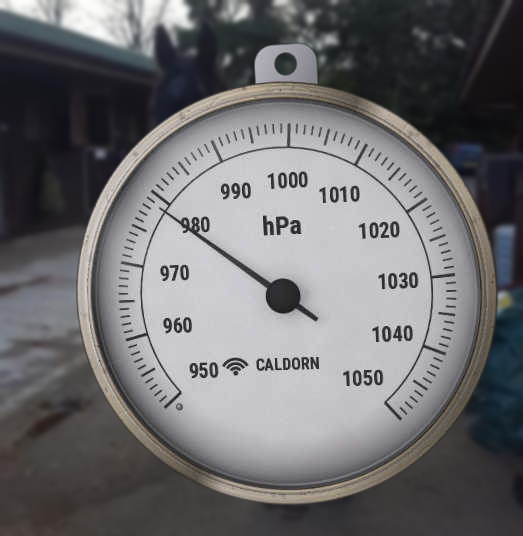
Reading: **979** hPa
